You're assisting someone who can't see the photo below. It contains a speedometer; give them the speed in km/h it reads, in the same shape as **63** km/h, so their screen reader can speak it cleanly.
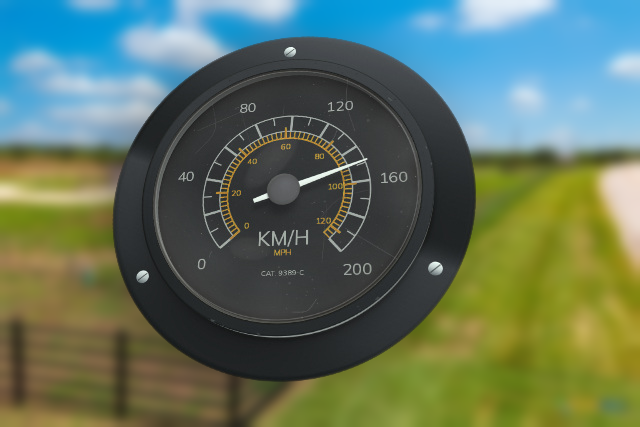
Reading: **150** km/h
